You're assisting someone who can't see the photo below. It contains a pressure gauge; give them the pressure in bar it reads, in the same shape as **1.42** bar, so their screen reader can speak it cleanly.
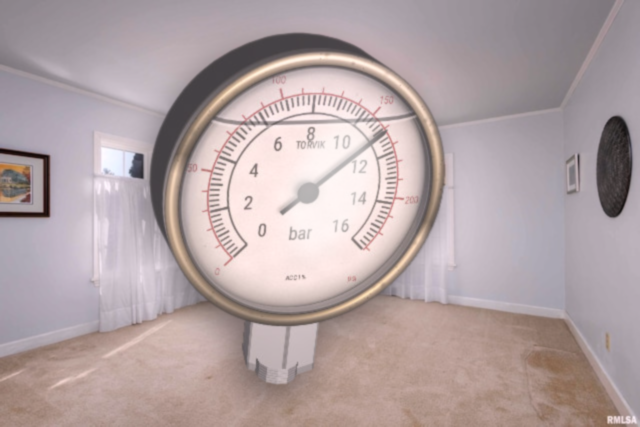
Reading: **11** bar
